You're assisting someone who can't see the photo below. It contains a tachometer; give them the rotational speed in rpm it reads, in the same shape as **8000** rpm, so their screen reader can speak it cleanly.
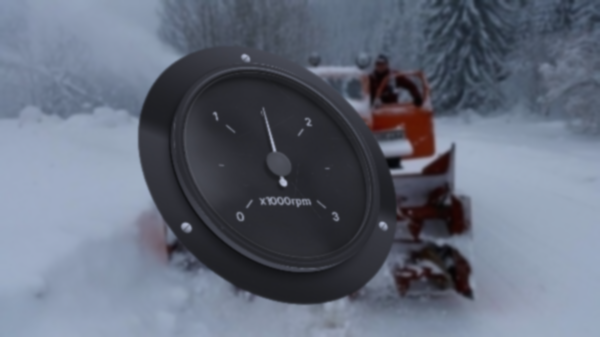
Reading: **1500** rpm
